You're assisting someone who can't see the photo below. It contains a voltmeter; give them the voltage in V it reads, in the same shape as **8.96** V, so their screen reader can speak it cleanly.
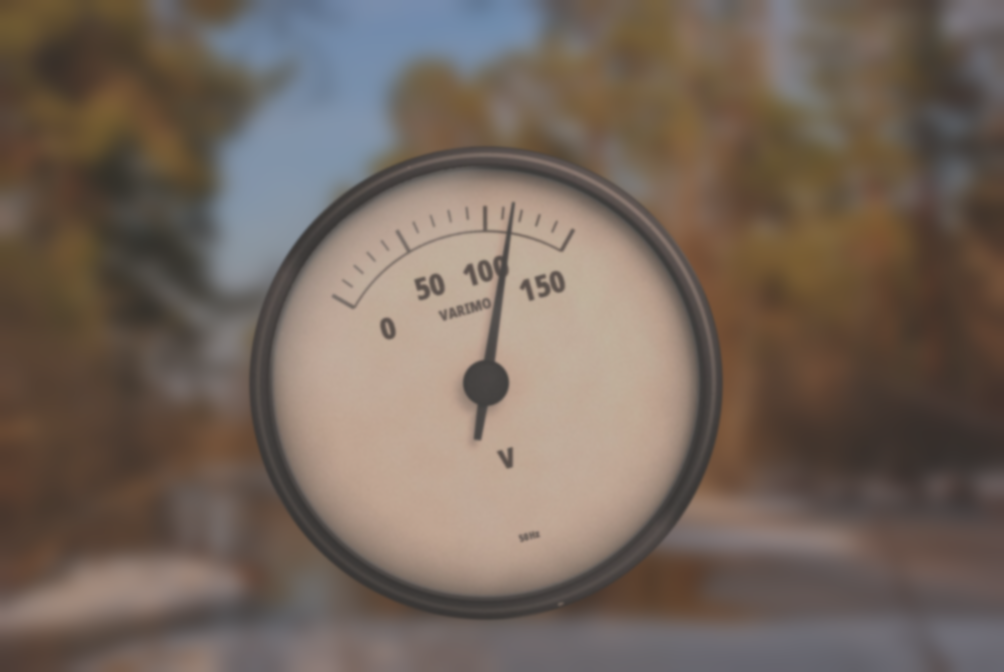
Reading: **115** V
